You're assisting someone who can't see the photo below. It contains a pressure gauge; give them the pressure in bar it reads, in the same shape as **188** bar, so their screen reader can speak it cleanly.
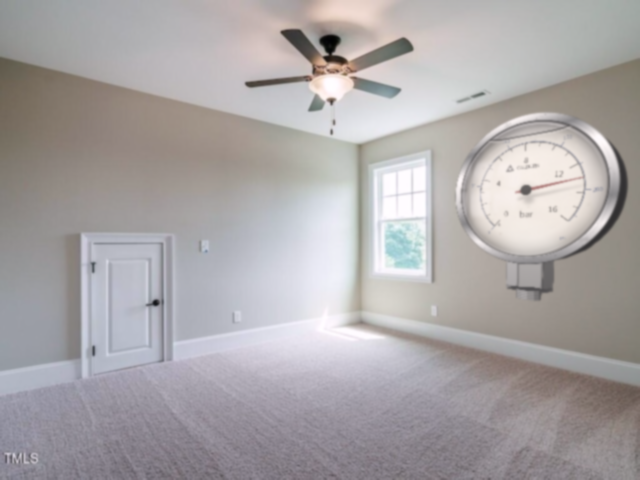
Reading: **13** bar
